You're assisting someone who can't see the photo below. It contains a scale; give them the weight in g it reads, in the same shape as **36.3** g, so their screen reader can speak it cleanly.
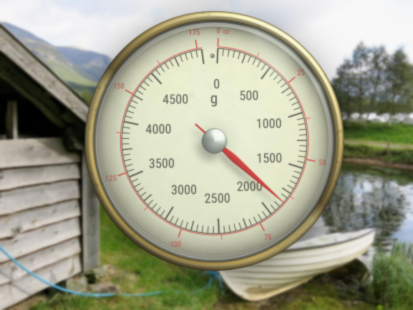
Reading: **1850** g
